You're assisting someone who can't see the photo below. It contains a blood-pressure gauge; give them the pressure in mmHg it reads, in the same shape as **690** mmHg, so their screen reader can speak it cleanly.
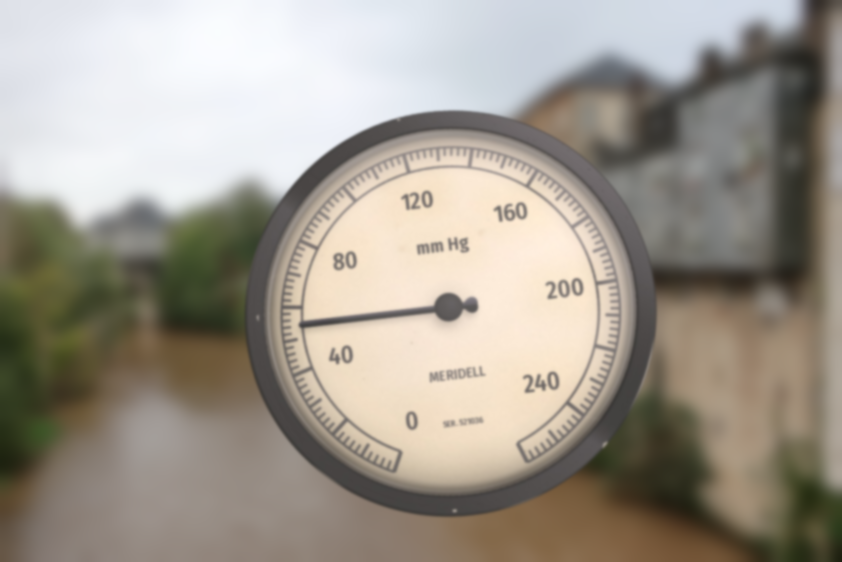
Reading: **54** mmHg
